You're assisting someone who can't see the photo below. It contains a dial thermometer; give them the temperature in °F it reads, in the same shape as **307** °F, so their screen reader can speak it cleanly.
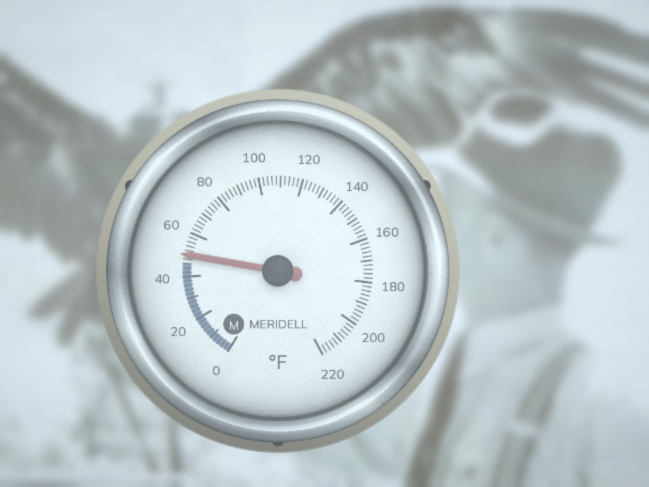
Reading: **50** °F
